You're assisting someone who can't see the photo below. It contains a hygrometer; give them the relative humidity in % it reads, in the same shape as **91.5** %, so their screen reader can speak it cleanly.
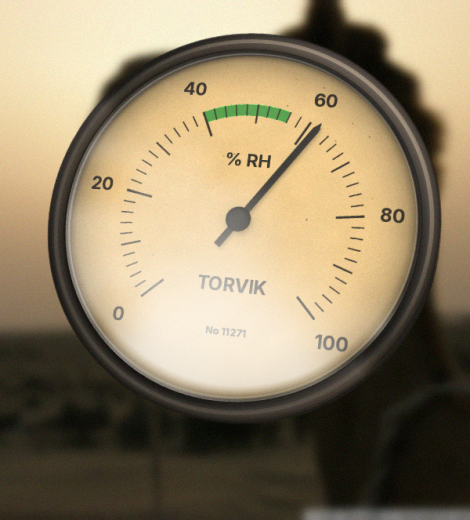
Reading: **62** %
